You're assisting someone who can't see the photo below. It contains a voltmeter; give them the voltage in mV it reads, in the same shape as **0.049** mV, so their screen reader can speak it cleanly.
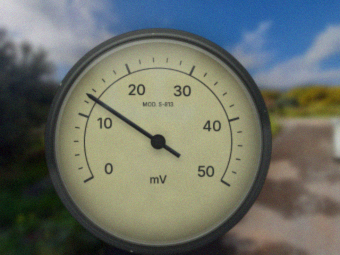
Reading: **13** mV
